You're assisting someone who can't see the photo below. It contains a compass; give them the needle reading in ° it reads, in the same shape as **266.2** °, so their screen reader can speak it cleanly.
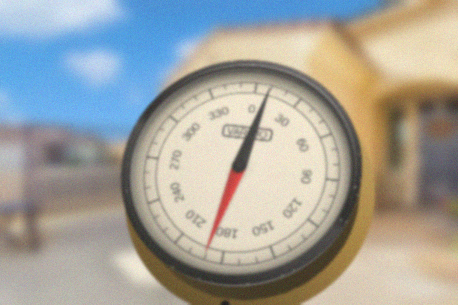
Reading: **190** °
